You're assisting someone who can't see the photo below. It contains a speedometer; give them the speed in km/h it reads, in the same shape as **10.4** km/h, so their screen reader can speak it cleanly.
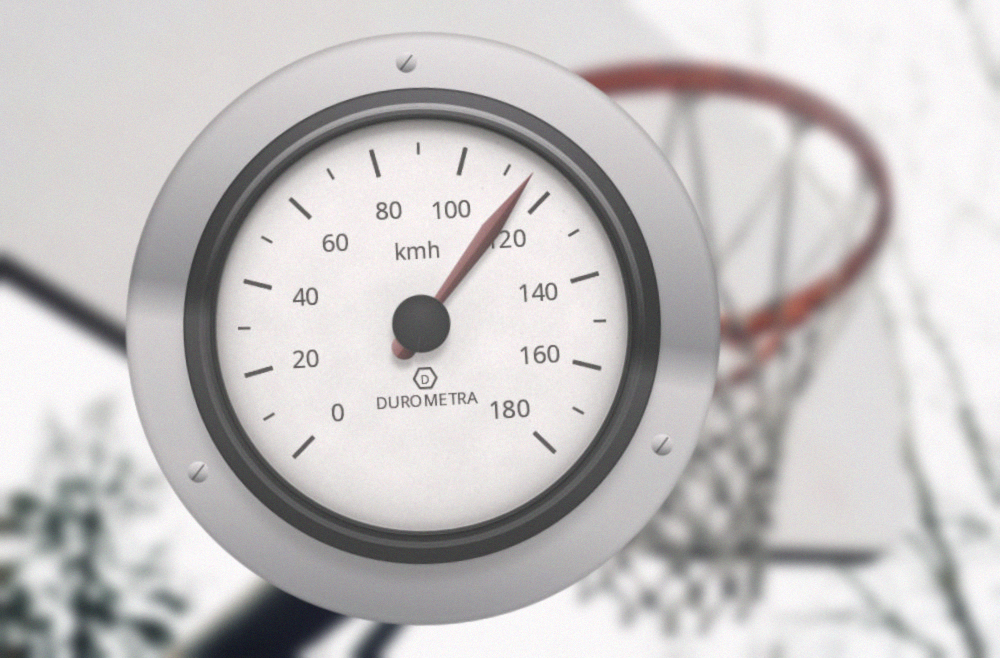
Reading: **115** km/h
